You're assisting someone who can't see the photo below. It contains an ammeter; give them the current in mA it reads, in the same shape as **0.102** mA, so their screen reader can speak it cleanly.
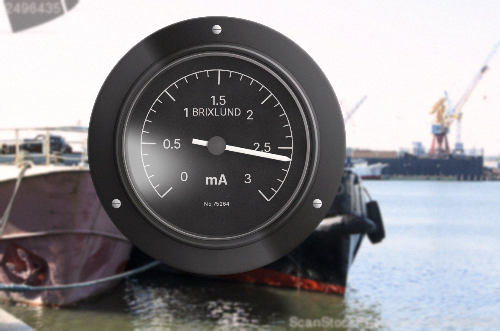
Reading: **2.6** mA
